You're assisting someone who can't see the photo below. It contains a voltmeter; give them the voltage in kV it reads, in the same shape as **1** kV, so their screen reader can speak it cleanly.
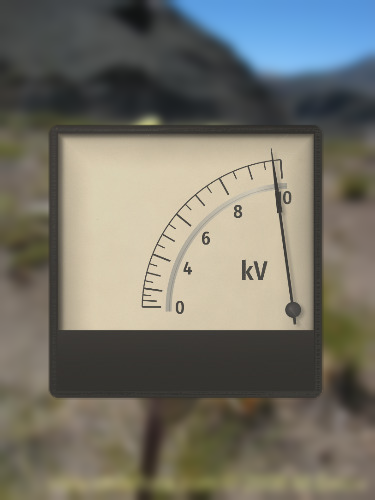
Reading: **9.75** kV
